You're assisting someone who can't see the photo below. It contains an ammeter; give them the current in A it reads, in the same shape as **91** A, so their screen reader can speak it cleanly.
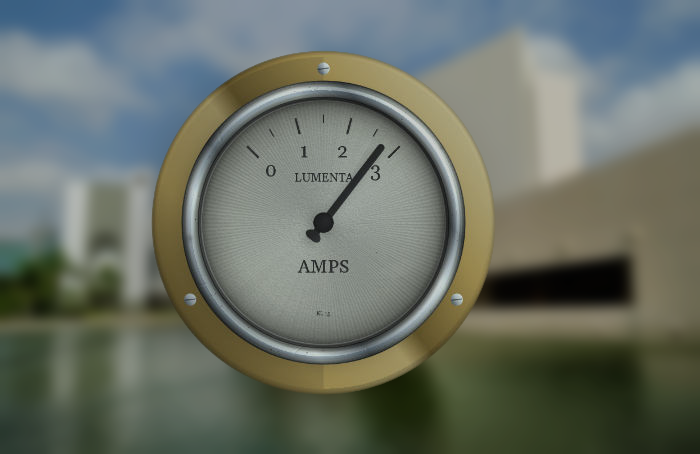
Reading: **2.75** A
